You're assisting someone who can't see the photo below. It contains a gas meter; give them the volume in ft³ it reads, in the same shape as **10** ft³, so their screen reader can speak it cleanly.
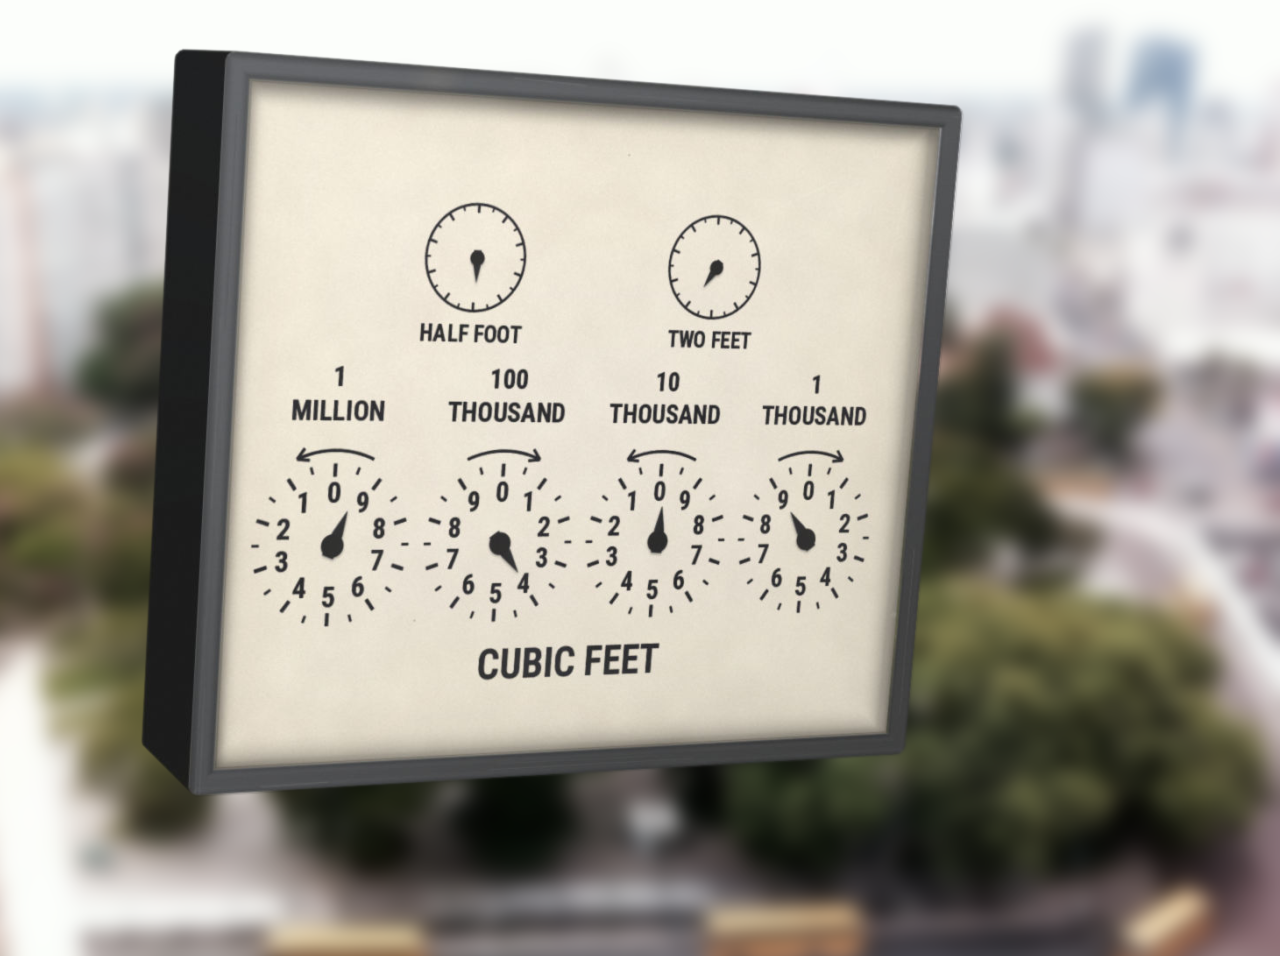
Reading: **939900** ft³
